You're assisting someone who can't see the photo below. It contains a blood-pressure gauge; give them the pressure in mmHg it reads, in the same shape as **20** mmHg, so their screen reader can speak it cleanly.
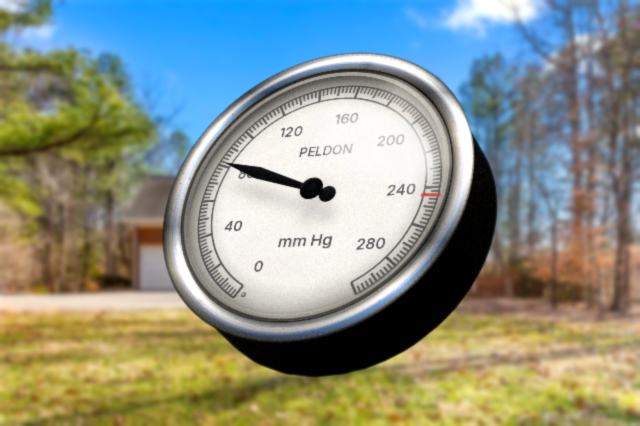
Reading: **80** mmHg
